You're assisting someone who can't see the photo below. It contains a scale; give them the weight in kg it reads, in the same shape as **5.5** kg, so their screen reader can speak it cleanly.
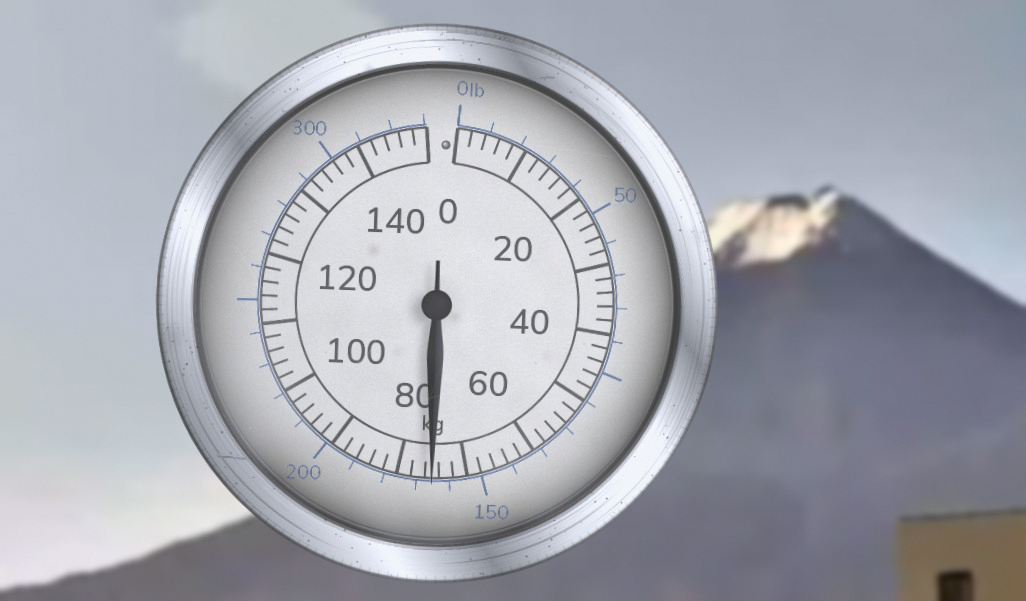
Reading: **75** kg
